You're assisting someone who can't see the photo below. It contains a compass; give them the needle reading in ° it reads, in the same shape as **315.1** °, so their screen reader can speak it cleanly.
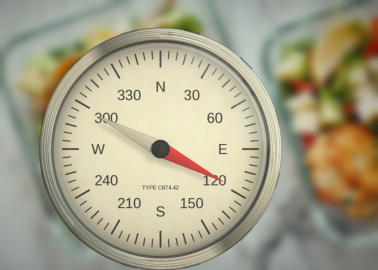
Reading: **117.5** °
